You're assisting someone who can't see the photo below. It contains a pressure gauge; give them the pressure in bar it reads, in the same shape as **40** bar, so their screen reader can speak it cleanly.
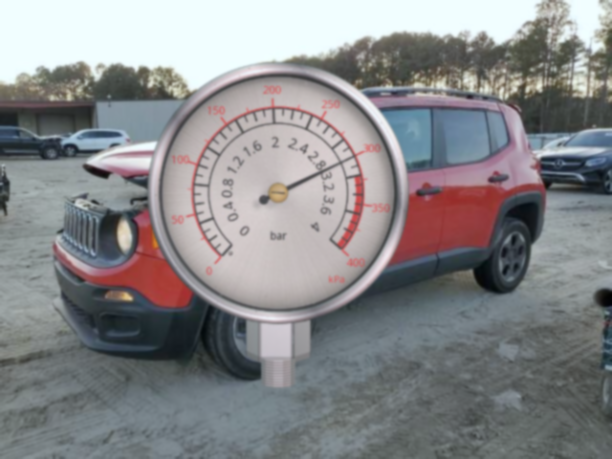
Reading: **3** bar
